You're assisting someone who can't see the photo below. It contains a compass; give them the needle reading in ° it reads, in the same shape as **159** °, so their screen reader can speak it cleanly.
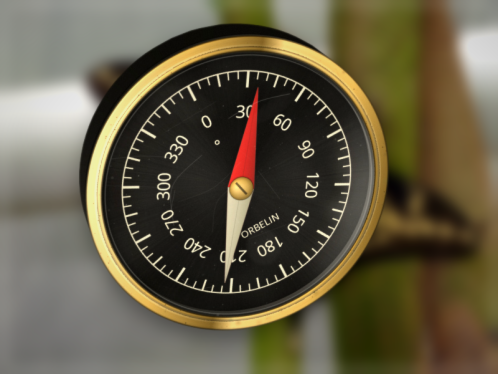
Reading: **35** °
